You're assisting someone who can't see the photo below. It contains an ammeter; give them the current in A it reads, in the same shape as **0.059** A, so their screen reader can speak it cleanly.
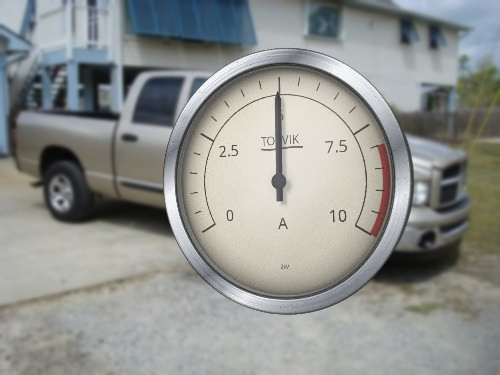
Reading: **5** A
